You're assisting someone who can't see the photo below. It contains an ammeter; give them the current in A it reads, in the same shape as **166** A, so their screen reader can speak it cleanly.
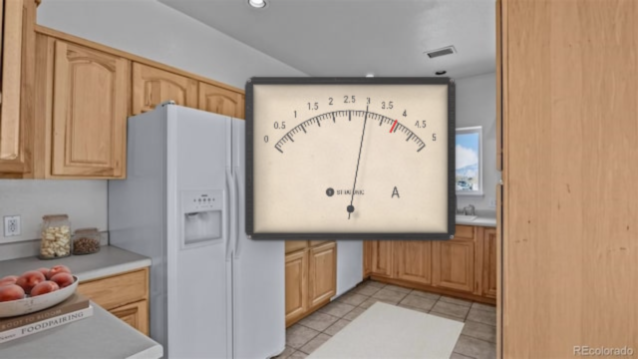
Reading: **3** A
